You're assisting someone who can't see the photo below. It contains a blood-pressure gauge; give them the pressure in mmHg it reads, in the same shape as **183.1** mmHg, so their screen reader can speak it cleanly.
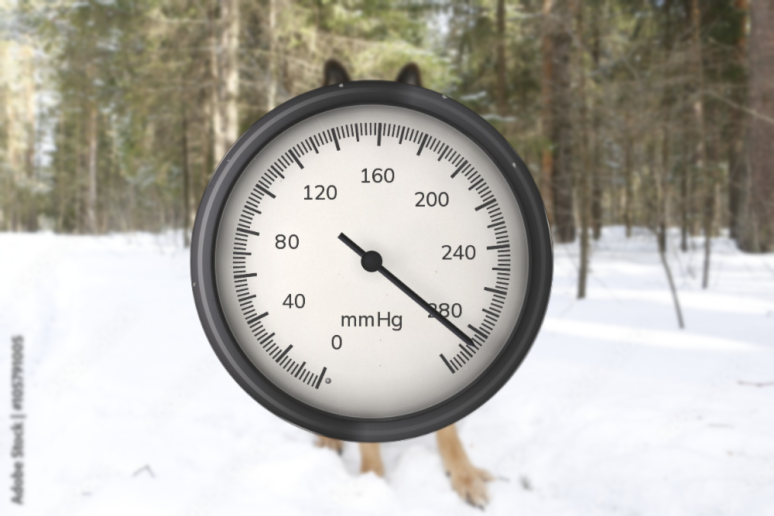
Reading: **286** mmHg
